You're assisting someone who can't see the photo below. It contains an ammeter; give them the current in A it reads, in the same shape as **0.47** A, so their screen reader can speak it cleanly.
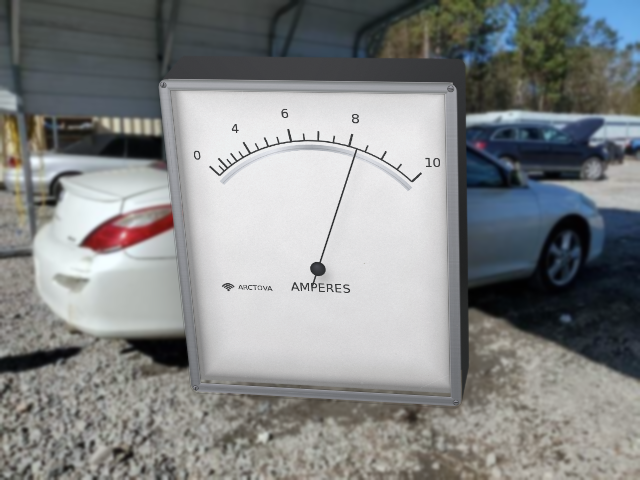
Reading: **8.25** A
